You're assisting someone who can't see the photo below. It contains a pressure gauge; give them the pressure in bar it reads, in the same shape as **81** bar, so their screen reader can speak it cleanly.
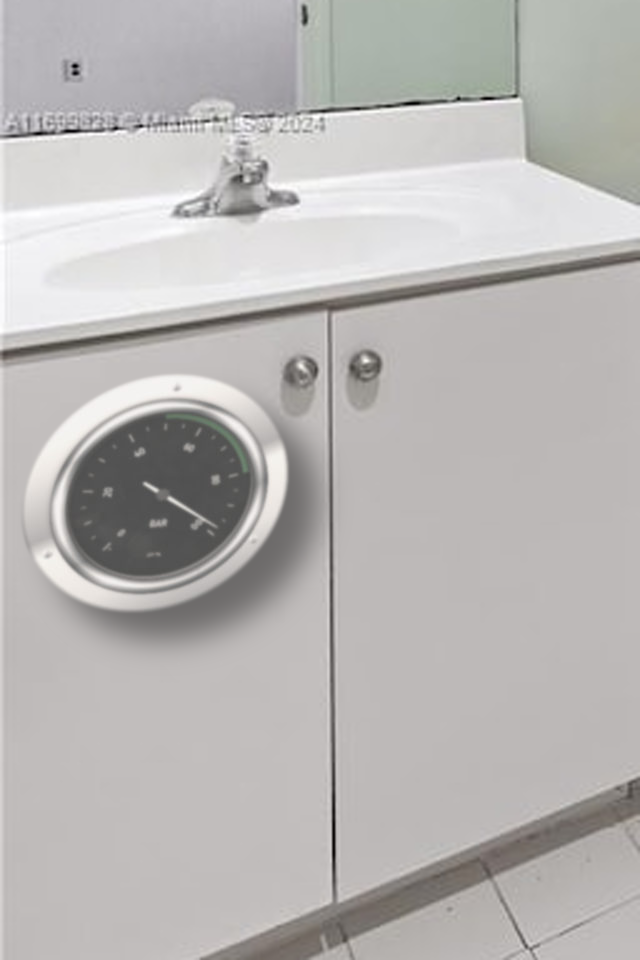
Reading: **97.5** bar
